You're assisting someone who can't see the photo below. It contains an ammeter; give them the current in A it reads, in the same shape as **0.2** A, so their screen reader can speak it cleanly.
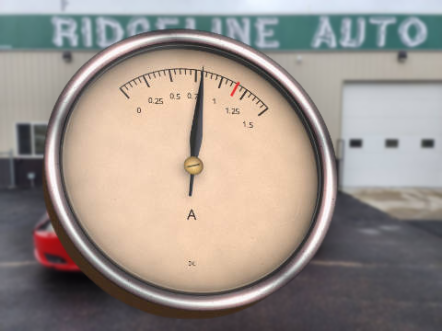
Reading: **0.8** A
